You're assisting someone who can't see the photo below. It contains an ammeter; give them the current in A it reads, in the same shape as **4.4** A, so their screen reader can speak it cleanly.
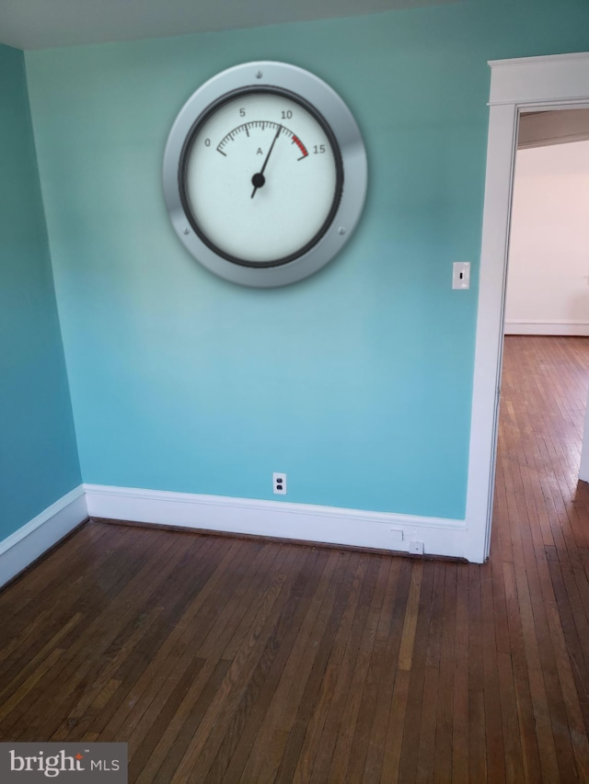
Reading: **10** A
